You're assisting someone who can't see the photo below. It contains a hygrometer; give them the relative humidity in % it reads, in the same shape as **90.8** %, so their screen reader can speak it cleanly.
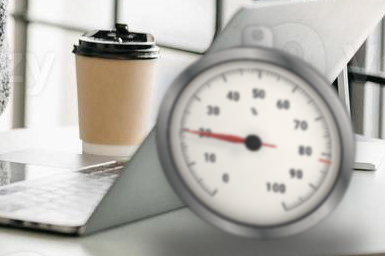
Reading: **20** %
